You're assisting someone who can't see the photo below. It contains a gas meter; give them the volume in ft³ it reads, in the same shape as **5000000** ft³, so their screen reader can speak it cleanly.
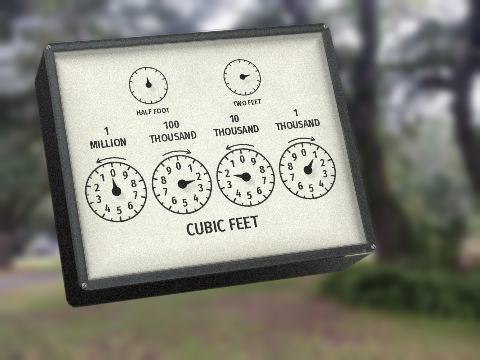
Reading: **22100** ft³
